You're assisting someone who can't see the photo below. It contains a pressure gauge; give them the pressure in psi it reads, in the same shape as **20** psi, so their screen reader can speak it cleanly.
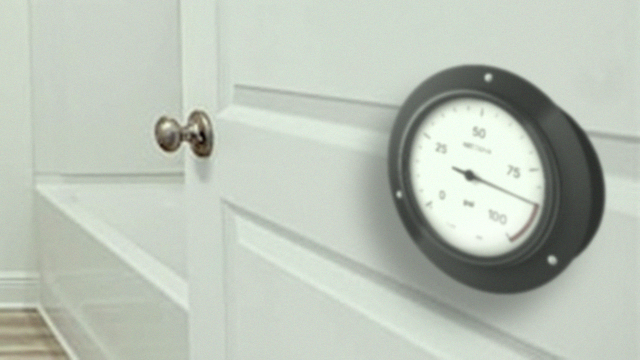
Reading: **85** psi
